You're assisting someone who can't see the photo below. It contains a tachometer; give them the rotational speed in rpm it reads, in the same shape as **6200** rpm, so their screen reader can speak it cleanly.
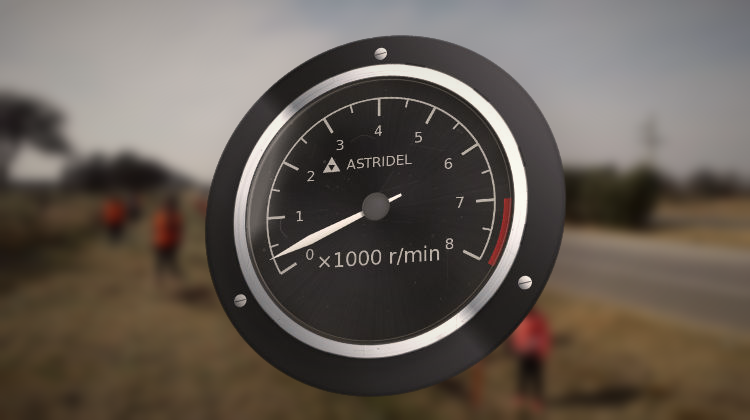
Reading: **250** rpm
